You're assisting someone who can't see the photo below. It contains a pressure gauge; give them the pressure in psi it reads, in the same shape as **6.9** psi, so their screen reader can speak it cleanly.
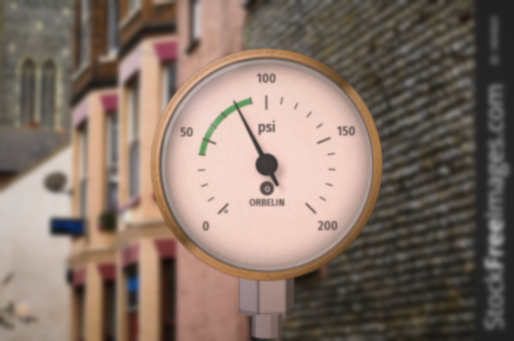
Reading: **80** psi
